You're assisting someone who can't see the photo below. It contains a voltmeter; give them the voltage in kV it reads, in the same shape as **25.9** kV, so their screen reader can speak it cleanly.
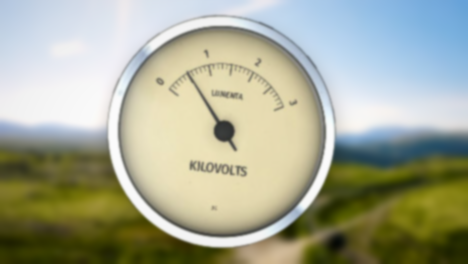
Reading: **0.5** kV
